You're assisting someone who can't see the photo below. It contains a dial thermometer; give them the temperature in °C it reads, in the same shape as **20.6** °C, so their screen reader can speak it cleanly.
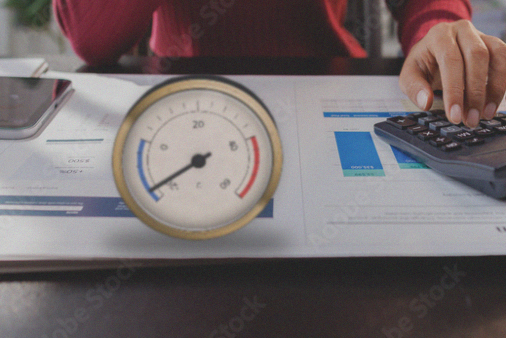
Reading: **-16** °C
